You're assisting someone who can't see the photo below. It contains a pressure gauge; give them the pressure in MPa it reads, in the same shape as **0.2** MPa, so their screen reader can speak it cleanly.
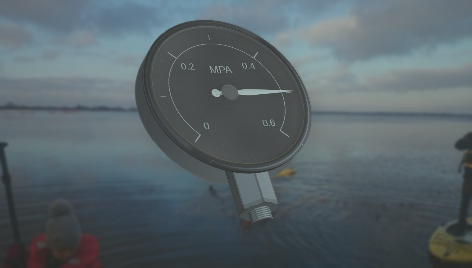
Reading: **0.5** MPa
